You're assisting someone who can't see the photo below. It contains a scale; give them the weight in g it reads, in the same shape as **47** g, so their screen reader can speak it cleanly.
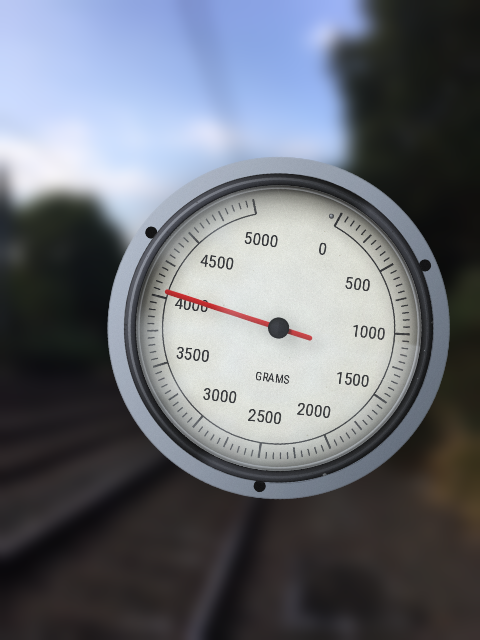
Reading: **4050** g
